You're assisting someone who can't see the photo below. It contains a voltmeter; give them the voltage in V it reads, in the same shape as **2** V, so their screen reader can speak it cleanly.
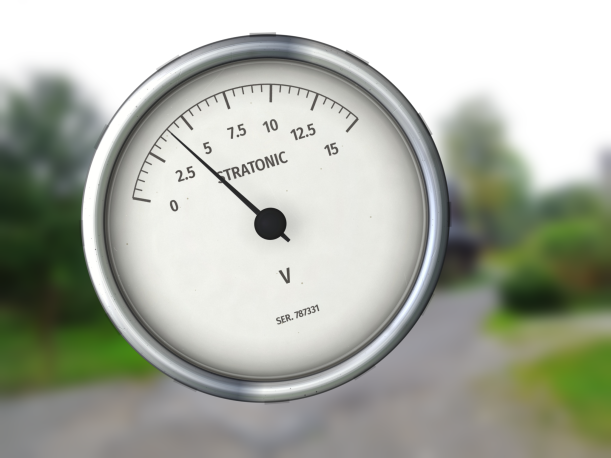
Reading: **4** V
